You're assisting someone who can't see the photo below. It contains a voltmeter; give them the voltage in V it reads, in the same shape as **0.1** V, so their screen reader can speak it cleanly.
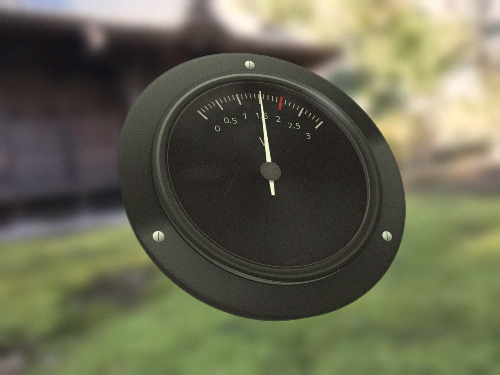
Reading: **1.5** V
